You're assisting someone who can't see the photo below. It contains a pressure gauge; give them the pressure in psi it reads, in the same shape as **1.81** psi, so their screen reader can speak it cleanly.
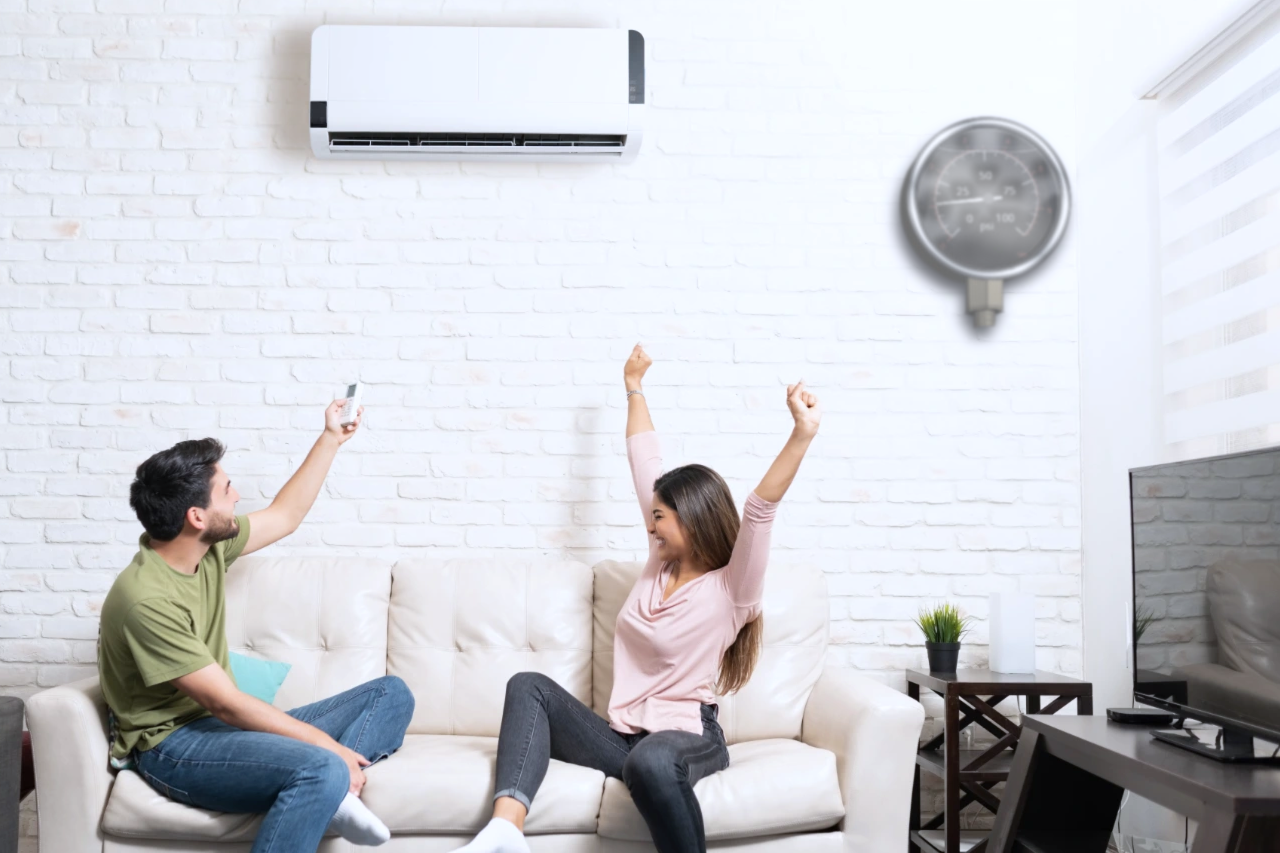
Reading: **15** psi
